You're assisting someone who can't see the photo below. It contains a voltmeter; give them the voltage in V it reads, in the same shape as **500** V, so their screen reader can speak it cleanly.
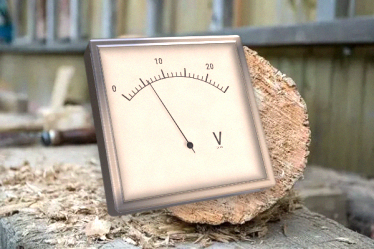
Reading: **6** V
